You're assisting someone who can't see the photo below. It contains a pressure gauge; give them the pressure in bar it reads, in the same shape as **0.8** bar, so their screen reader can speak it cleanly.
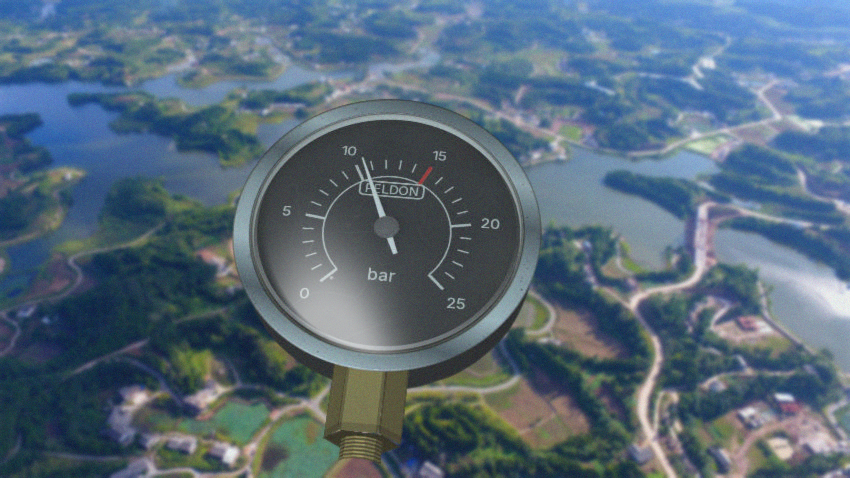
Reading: **10.5** bar
